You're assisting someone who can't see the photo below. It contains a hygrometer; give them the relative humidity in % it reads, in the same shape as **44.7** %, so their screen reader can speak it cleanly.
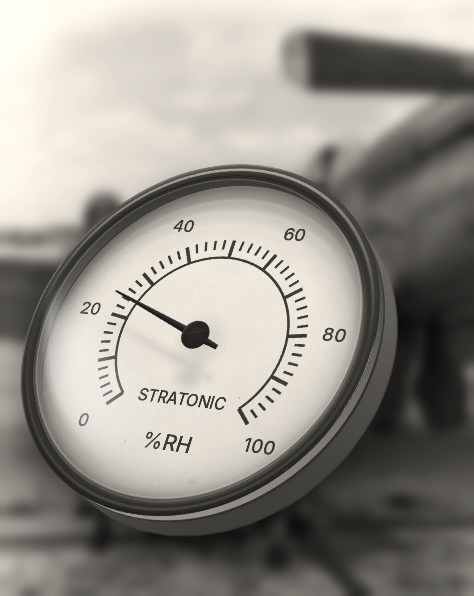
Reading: **24** %
